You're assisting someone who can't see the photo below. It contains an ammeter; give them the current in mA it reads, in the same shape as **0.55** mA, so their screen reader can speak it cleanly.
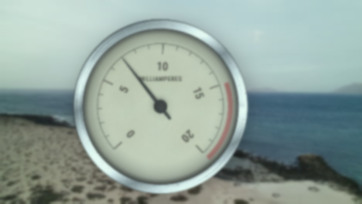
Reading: **7** mA
